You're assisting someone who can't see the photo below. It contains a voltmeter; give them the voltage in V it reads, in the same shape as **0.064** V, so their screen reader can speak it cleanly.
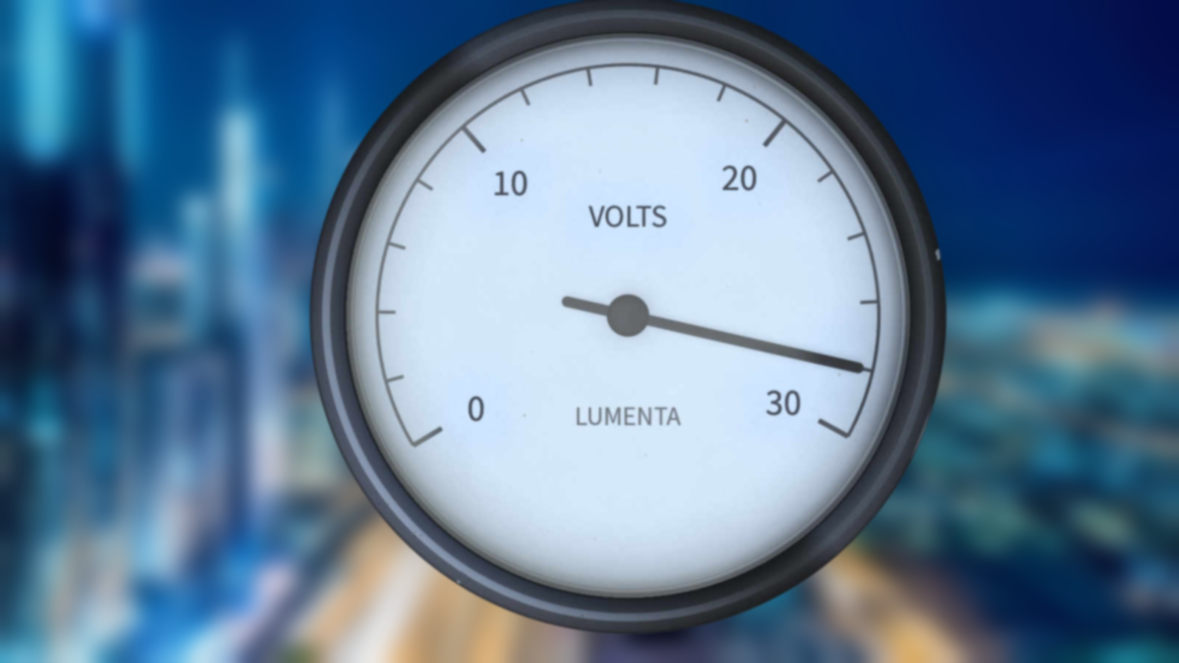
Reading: **28** V
